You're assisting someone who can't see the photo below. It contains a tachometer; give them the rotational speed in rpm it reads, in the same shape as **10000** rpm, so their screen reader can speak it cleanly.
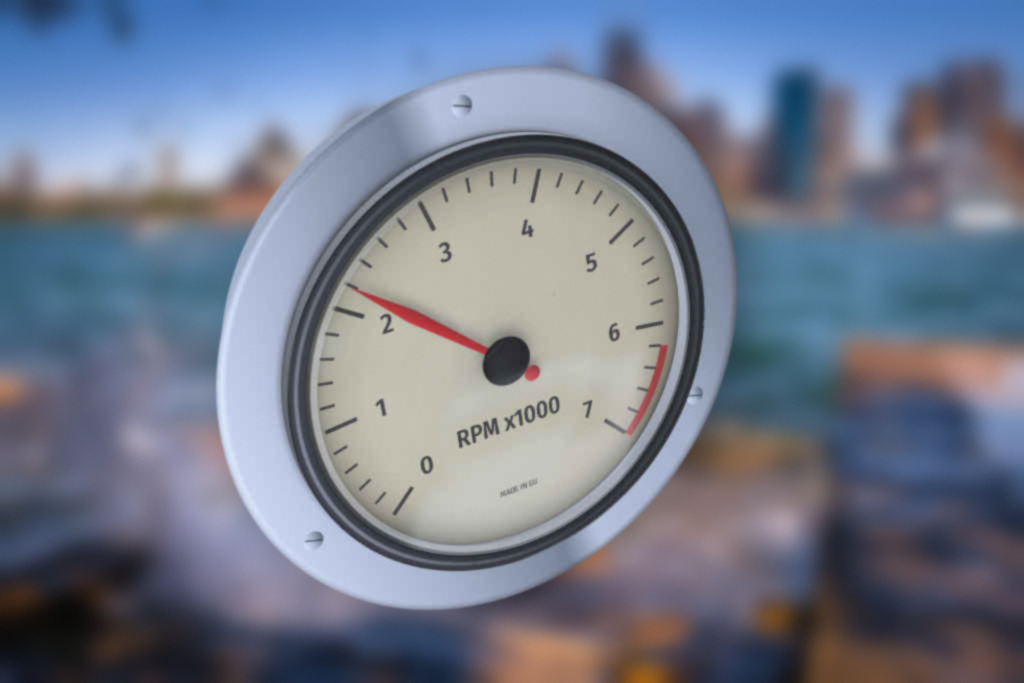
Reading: **2200** rpm
